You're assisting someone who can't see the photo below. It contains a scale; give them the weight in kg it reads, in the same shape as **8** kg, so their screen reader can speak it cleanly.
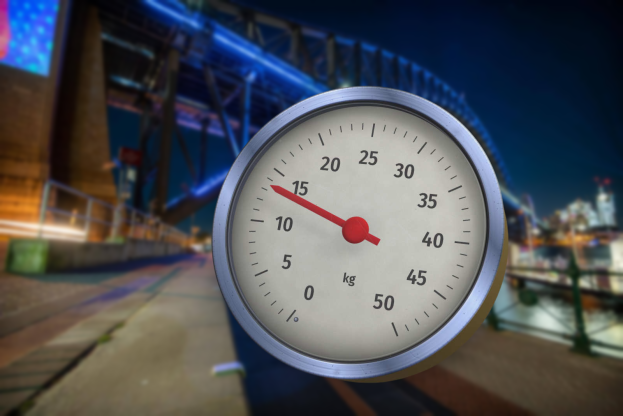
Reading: **13.5** kg
